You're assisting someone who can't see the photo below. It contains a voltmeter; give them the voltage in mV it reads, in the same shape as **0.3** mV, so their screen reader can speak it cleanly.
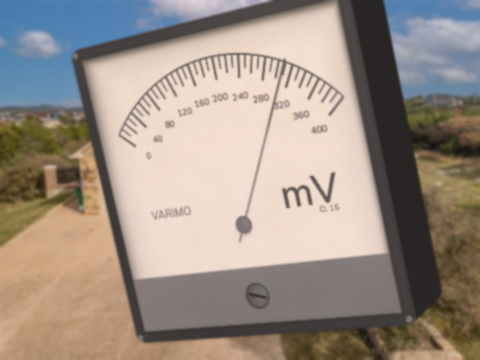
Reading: **310** mV
